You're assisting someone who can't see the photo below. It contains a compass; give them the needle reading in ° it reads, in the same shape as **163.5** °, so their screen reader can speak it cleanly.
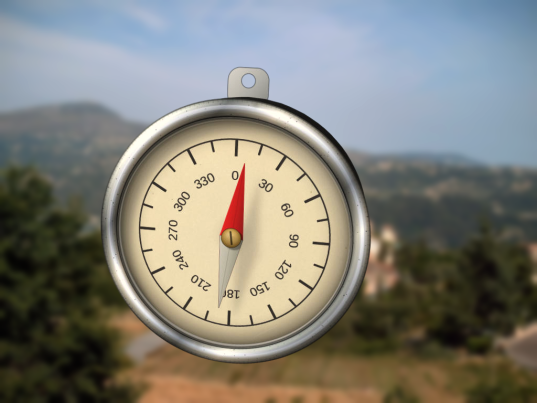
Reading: **7.5** °
